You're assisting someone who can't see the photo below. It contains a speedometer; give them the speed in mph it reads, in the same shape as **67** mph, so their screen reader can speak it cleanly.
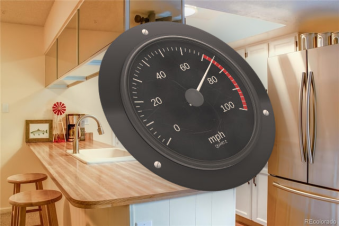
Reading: **74** mph
